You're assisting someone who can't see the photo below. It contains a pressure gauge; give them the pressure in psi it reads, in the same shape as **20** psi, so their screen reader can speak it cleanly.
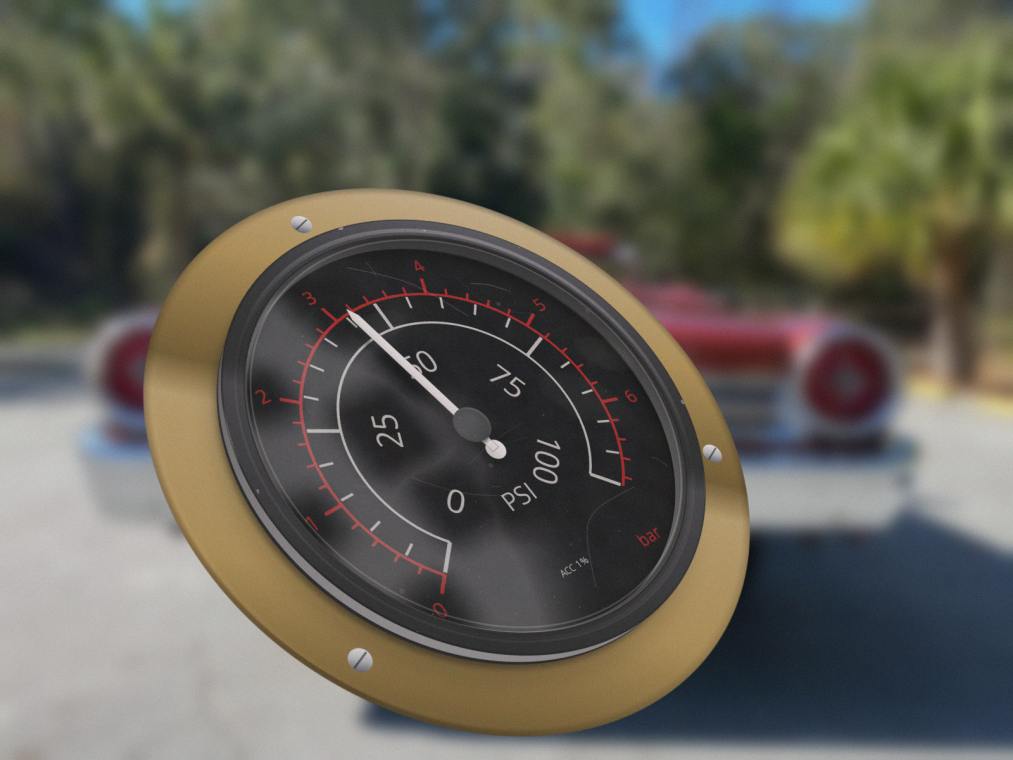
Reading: **45** psi
